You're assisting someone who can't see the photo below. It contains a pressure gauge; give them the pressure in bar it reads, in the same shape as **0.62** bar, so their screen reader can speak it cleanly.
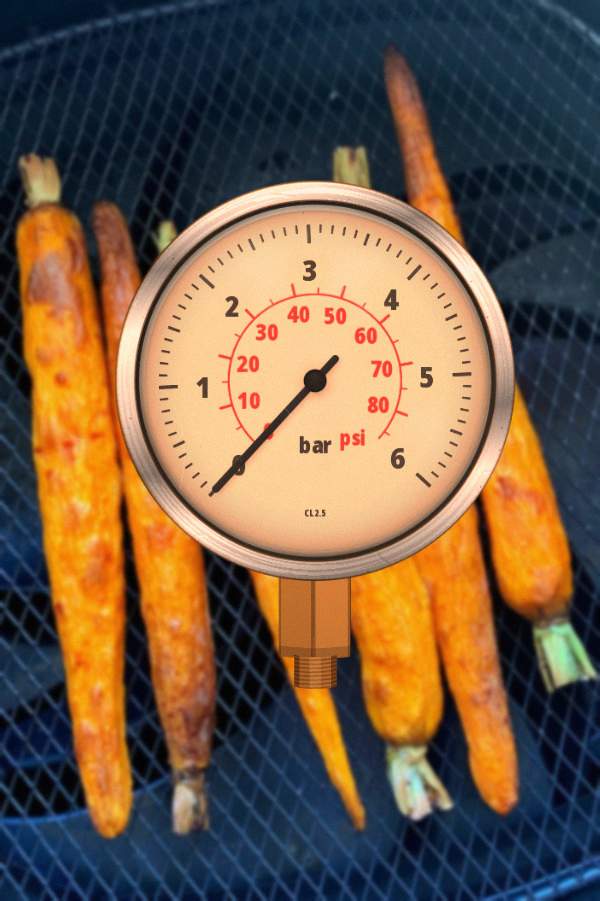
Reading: **0** bar
